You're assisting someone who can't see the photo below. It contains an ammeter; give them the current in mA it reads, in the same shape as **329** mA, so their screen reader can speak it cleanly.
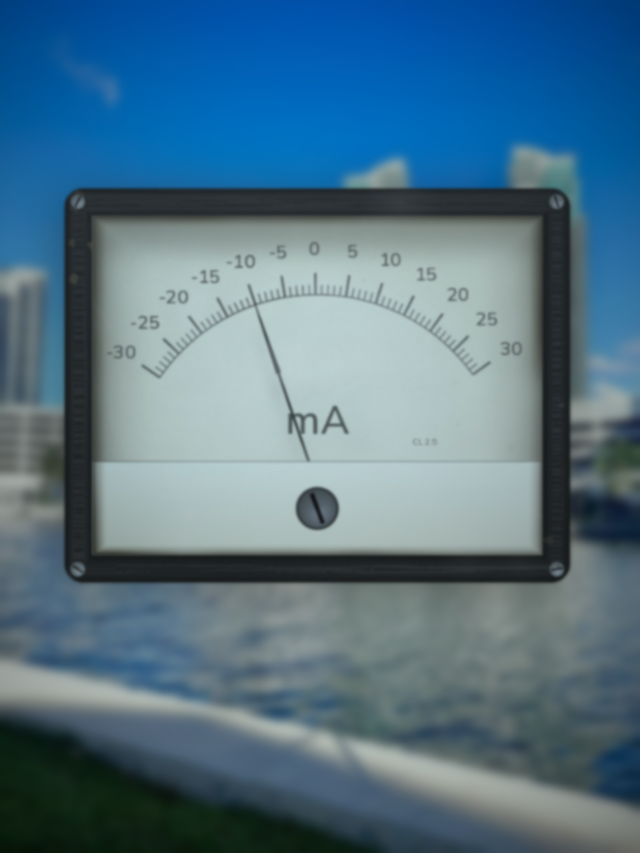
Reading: **-10** mA
